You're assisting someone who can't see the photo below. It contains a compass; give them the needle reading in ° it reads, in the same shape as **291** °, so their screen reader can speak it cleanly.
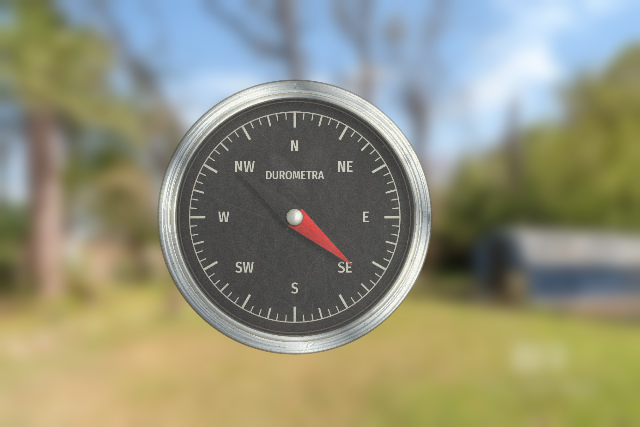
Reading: **130** °
